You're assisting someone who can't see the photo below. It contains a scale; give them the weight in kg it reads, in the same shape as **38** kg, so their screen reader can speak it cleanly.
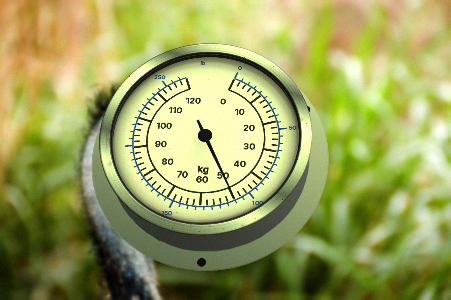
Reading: **50** kg
